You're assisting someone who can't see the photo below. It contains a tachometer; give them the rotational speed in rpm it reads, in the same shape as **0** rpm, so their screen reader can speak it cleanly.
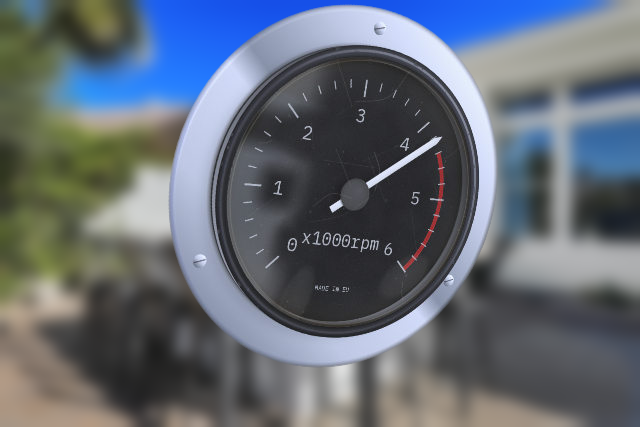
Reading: **4200** rpm
